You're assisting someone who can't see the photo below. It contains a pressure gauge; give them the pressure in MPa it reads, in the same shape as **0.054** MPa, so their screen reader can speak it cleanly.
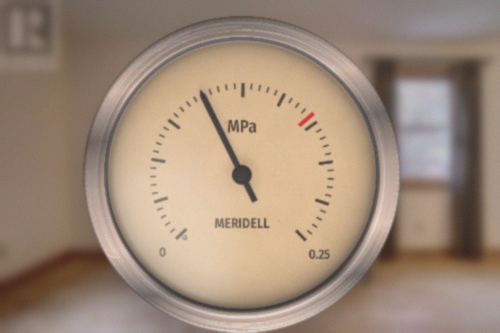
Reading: **0.1** MPa
